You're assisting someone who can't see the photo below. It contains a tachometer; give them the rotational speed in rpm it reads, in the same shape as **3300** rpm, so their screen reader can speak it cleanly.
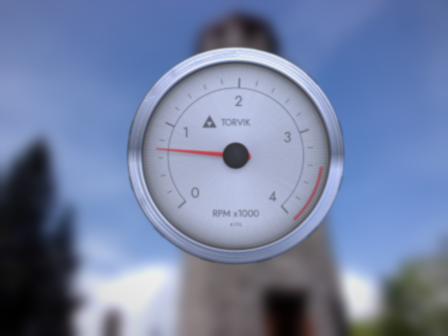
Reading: **700** rpm
